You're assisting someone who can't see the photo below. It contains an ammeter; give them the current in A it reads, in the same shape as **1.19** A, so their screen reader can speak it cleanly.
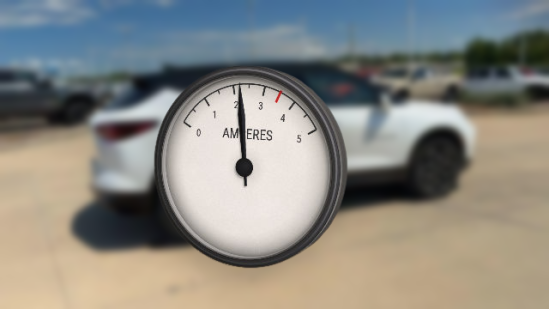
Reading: **2.25** A
